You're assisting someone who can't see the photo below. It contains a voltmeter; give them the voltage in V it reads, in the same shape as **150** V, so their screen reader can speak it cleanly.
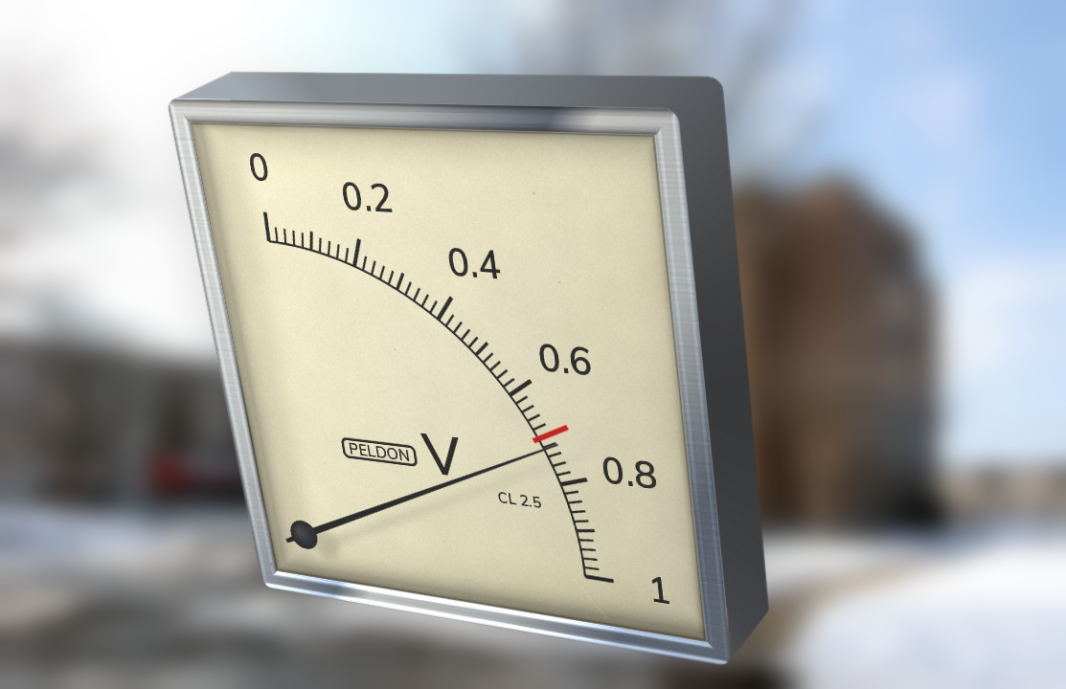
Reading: **0.72** V
